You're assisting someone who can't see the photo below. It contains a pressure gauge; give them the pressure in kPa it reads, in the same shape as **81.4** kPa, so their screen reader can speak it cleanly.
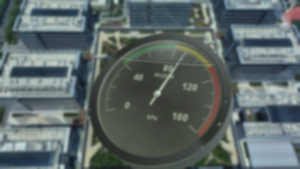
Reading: **90** kPa
